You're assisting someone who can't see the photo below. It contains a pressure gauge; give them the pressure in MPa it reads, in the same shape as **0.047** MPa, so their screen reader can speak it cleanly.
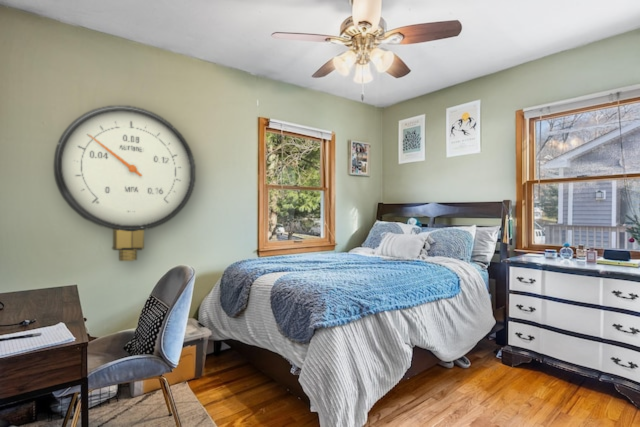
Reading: **0.05** MPa
